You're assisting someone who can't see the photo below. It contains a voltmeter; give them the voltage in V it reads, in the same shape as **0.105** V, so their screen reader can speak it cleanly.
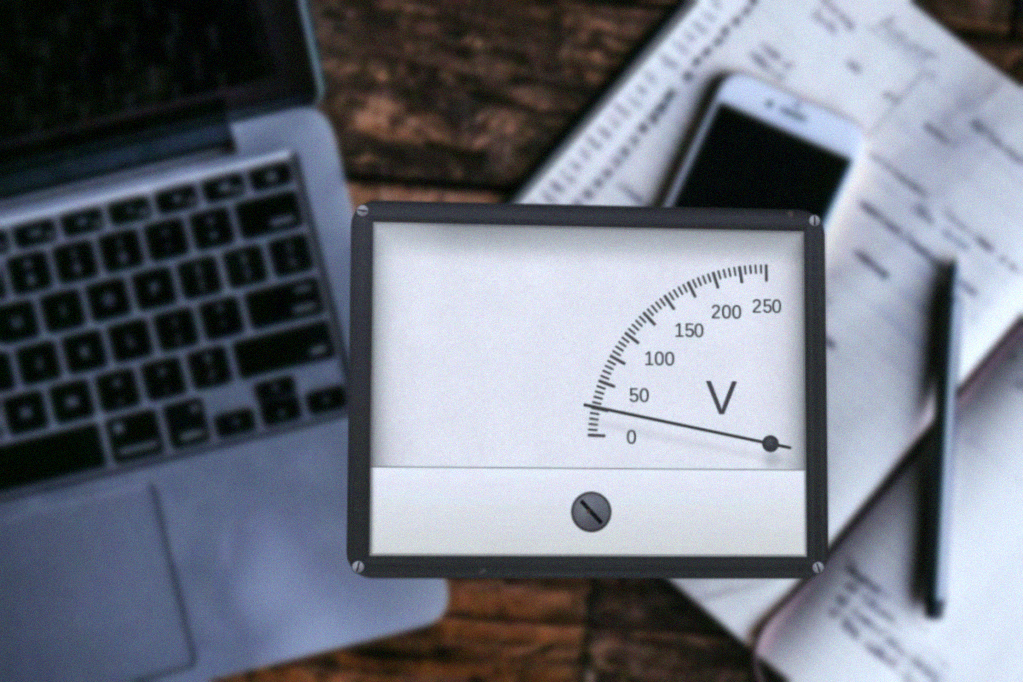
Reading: **25** V
